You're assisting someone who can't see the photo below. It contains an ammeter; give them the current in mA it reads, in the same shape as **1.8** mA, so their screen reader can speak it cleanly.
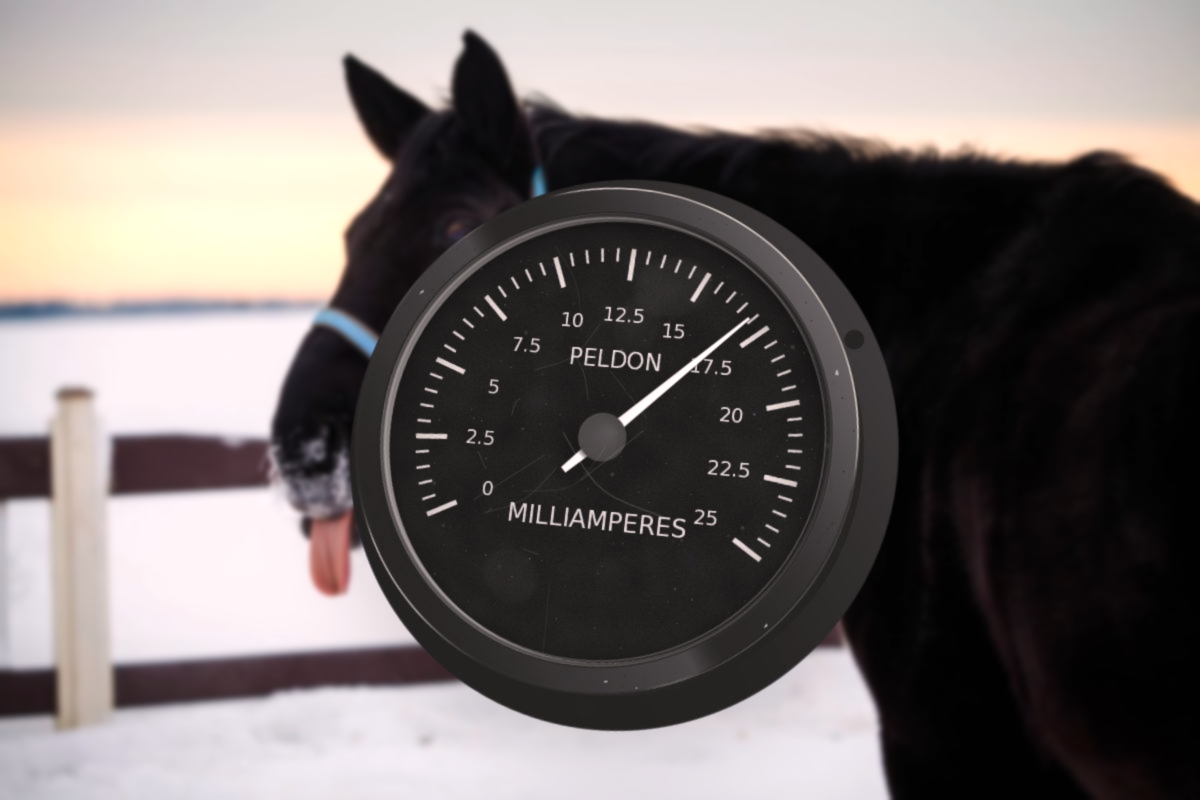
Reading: **17** mA
